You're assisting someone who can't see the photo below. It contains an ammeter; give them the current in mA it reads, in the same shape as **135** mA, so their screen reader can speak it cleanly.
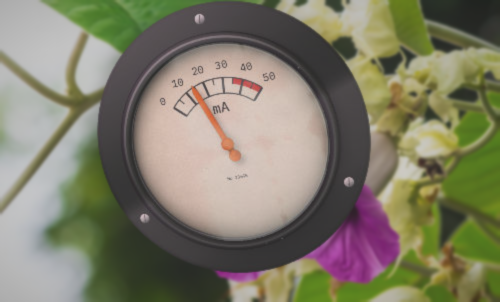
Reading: **15** mA
